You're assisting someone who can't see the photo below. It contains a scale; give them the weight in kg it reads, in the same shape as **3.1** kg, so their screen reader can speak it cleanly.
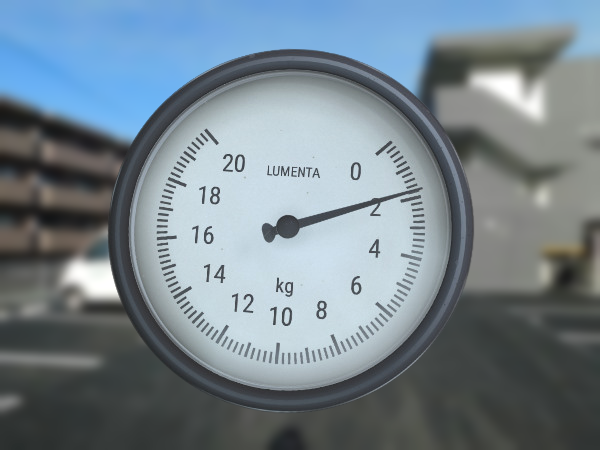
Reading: **1.8** kg
